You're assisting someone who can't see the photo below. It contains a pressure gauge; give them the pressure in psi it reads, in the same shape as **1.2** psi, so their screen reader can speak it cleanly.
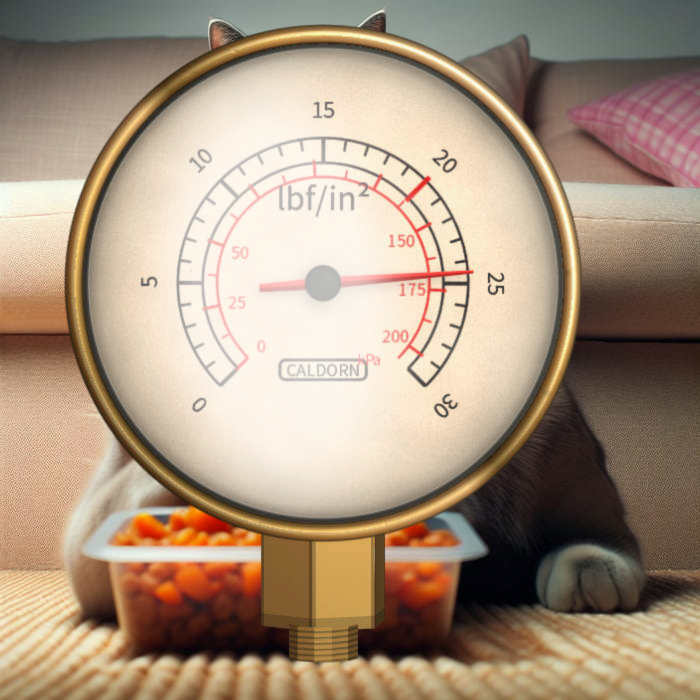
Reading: **24.5** psi
